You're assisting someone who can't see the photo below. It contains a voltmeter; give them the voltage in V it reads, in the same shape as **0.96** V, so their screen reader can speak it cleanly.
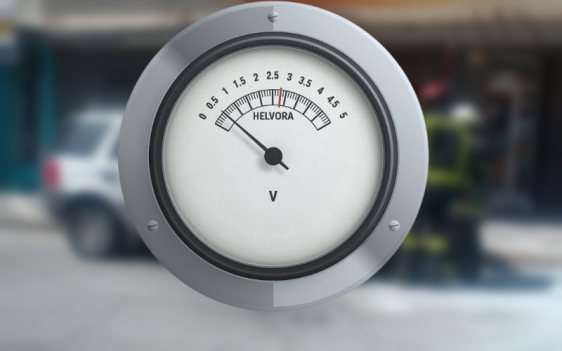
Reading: **0.5** V
